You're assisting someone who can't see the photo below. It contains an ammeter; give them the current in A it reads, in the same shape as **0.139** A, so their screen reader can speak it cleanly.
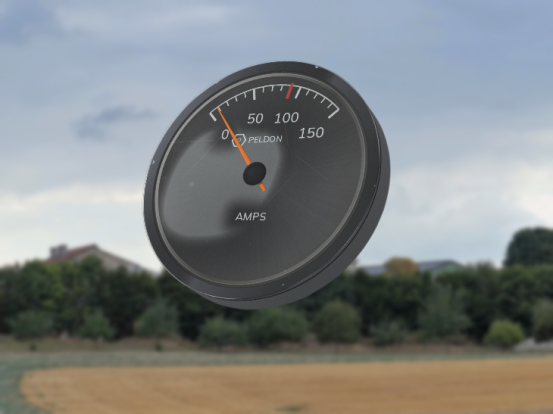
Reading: **10** A
